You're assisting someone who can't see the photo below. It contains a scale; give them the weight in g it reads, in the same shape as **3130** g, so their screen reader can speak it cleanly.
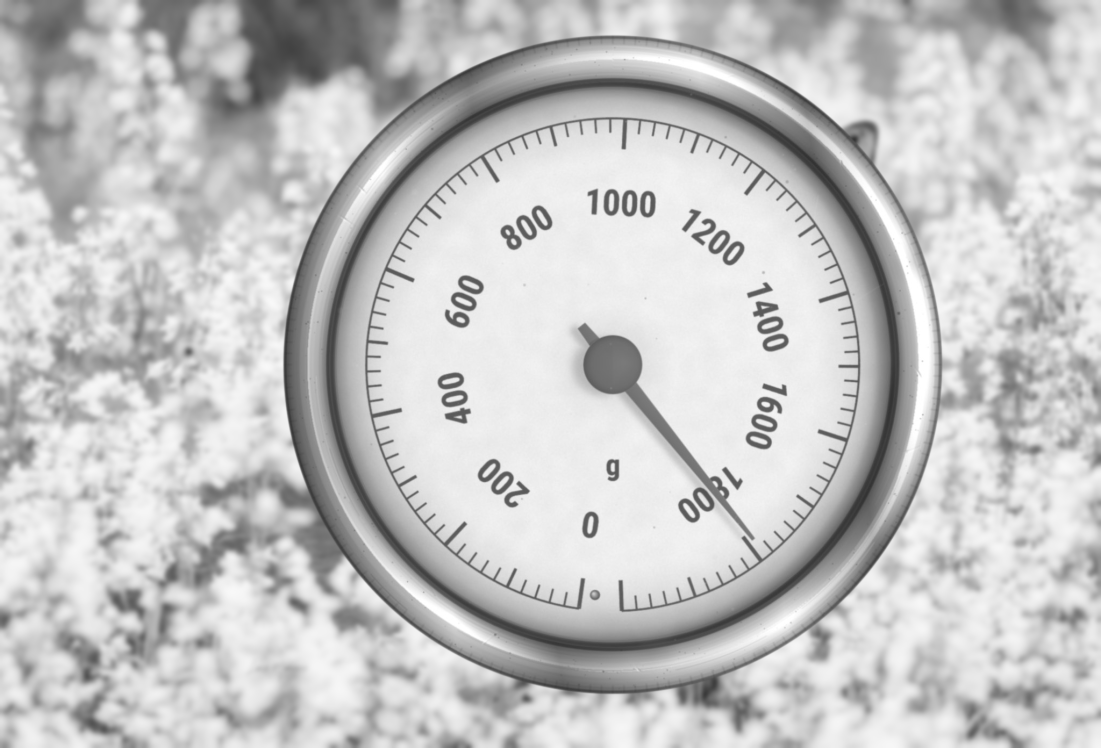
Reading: **1790** g
